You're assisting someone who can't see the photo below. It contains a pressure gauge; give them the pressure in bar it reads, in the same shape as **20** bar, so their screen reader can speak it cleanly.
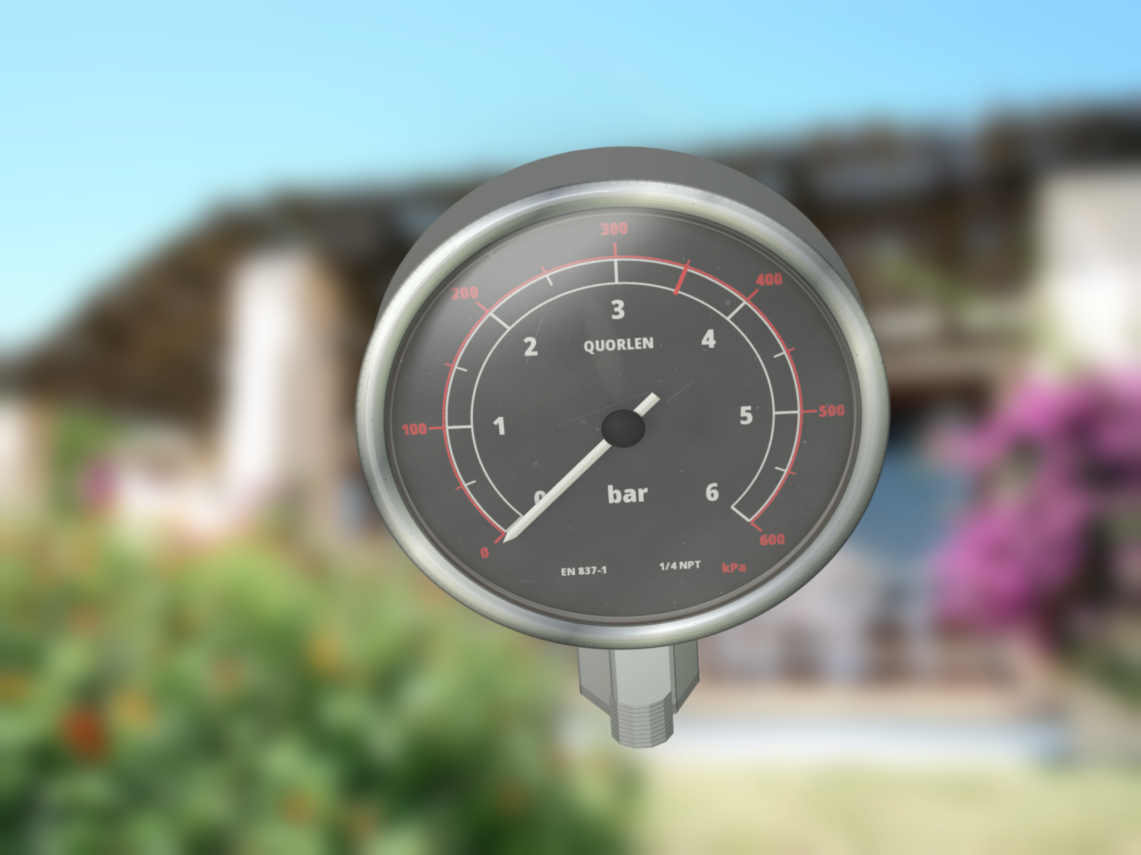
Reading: **0** bar
